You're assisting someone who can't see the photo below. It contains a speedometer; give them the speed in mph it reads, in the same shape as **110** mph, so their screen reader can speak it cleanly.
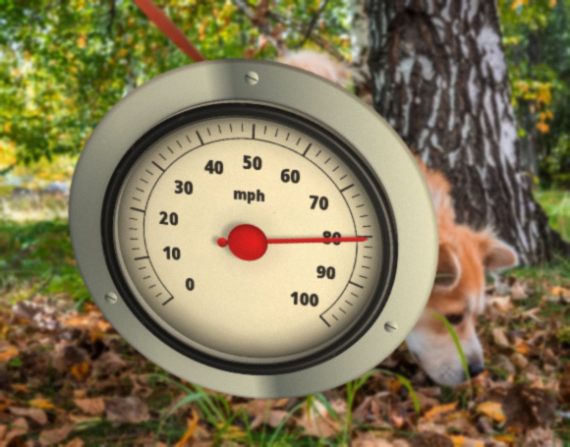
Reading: **80** mph
